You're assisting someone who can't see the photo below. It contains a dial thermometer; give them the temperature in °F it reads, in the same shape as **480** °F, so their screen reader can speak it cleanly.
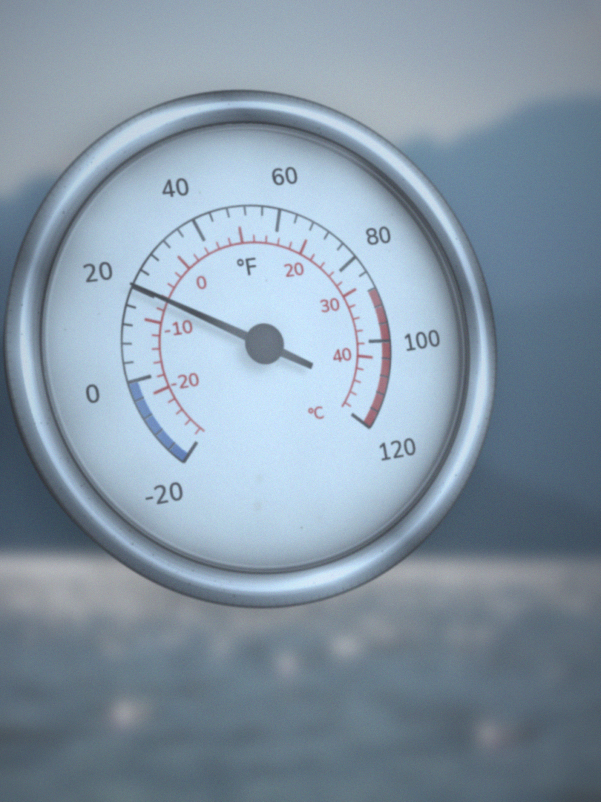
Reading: **20** °F
